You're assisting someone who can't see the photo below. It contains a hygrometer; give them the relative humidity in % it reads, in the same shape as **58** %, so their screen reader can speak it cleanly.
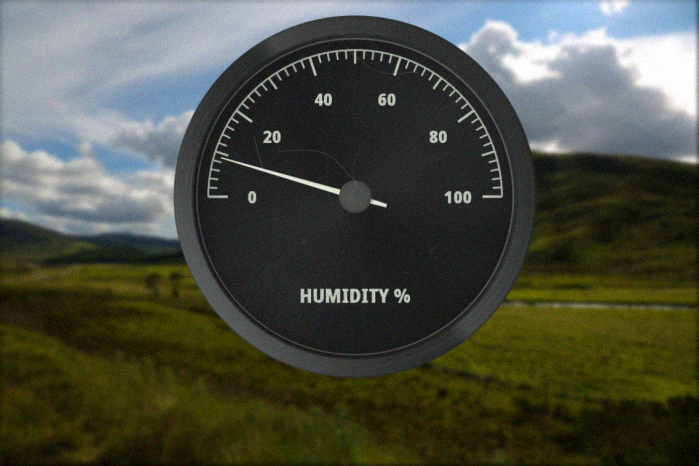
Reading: **9** %
